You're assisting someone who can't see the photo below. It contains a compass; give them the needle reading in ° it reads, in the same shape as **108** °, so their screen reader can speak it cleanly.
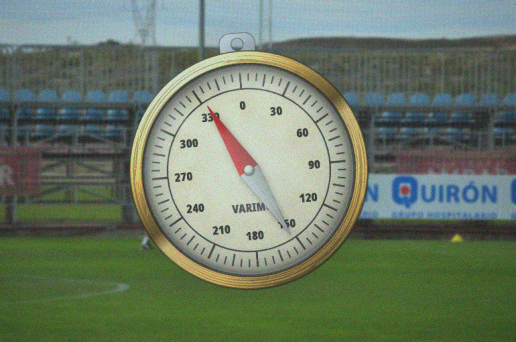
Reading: **332.5** °
